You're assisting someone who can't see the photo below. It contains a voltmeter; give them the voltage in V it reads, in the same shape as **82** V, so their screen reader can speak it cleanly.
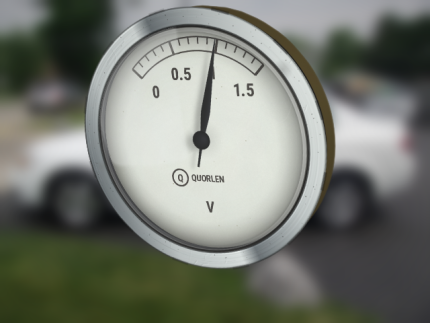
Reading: **1** V
